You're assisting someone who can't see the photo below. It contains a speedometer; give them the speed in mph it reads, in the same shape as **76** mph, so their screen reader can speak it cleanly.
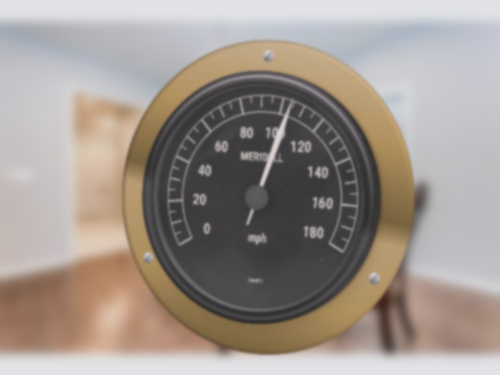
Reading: **105** mph
